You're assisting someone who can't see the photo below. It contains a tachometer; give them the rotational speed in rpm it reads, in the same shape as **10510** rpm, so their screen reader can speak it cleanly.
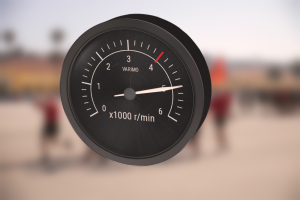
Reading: **5000** rpm
